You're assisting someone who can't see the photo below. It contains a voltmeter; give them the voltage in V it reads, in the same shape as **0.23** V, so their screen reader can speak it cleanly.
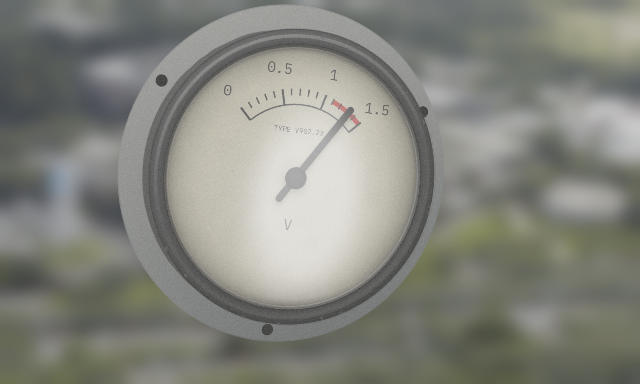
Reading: **1.3** V
